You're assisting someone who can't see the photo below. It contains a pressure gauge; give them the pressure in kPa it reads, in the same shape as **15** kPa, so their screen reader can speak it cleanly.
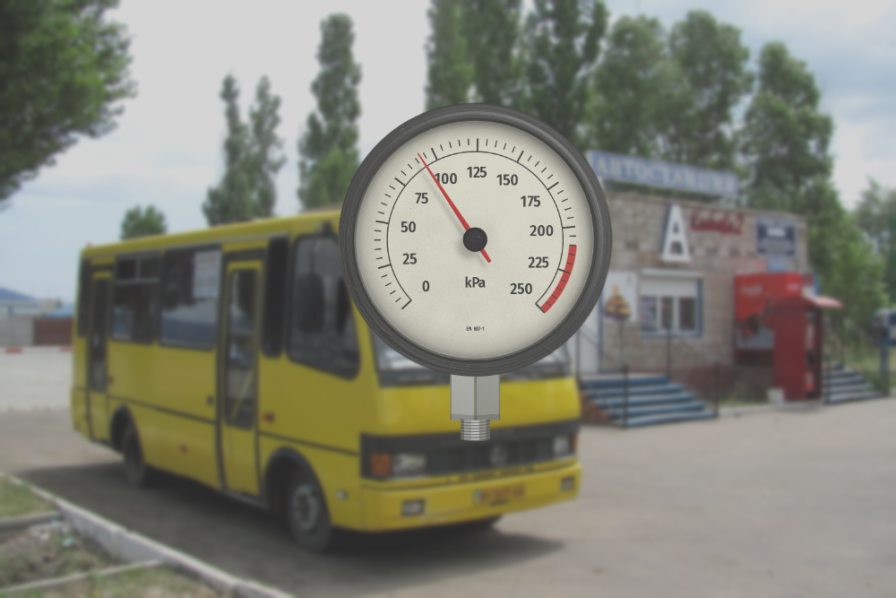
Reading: **92.5** kPa
